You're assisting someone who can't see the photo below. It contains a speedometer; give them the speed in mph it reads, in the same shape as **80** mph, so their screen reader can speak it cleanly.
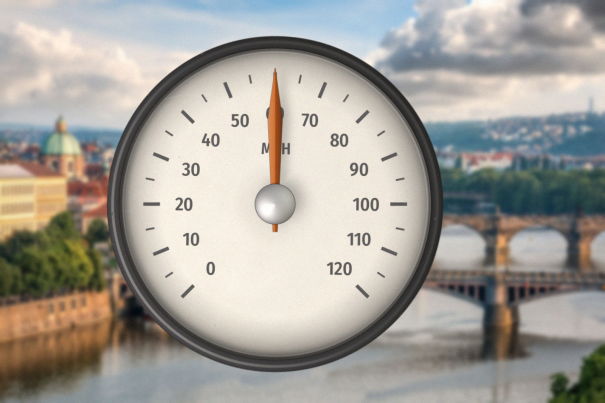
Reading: **60** mph
